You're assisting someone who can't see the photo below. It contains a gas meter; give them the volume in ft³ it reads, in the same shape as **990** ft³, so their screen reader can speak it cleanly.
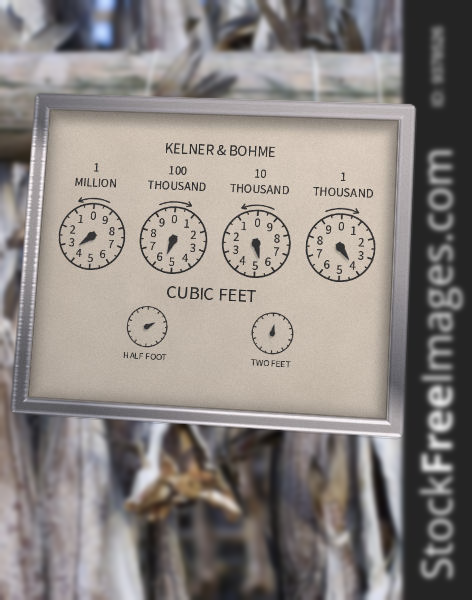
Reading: **355400** ft³
